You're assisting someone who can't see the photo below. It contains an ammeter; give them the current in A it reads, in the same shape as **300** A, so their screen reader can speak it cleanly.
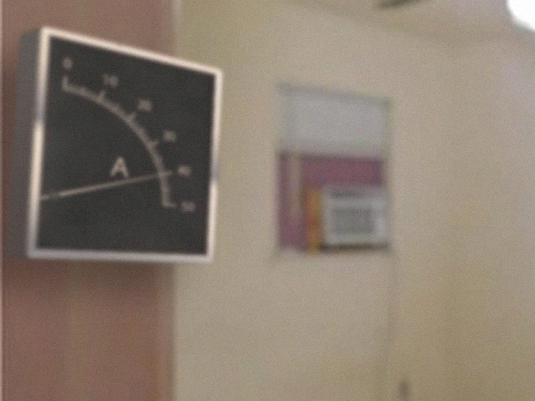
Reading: **40** A
